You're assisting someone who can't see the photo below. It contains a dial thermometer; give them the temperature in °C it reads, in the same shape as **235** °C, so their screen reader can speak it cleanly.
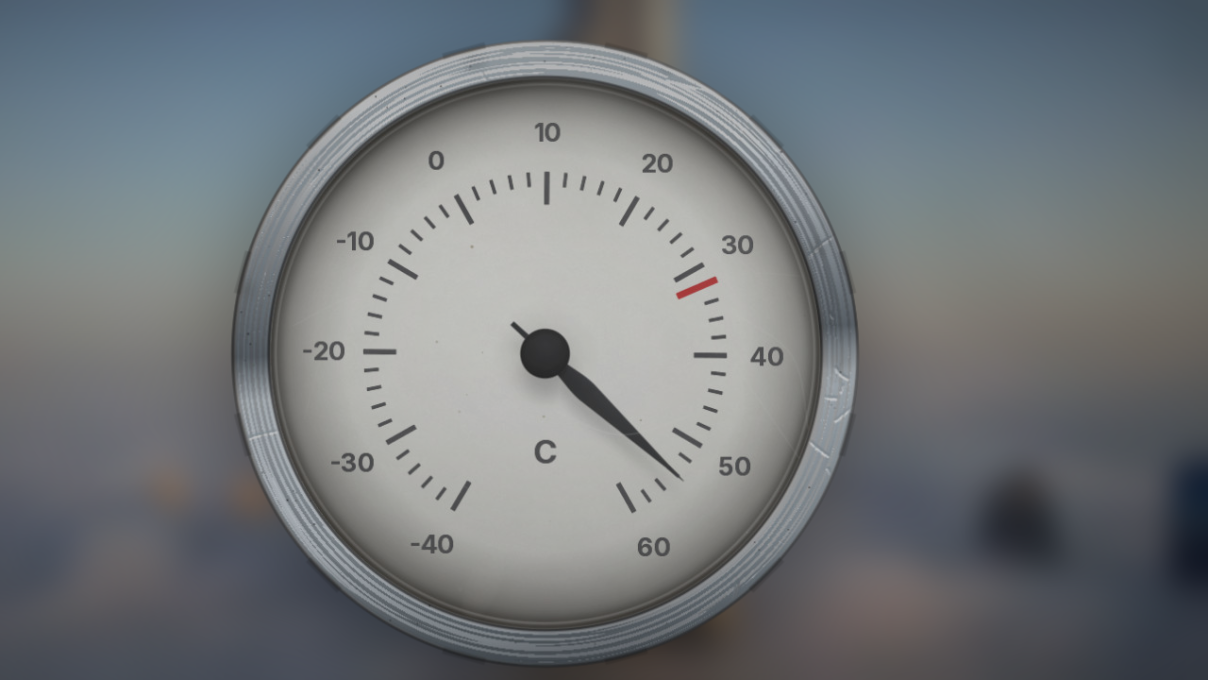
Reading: **54** °C
